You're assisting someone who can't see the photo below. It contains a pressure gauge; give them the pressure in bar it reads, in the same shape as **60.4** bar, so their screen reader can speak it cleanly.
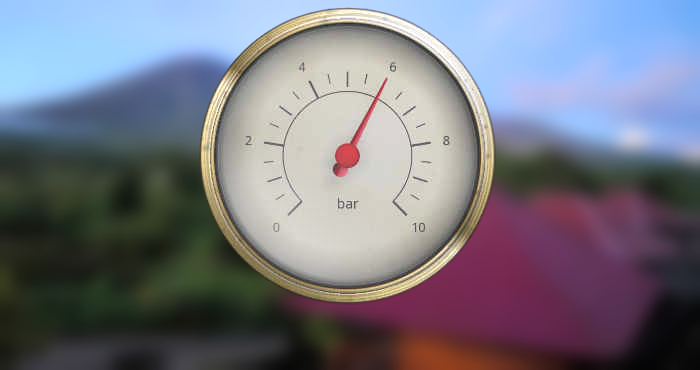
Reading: **6** bar
